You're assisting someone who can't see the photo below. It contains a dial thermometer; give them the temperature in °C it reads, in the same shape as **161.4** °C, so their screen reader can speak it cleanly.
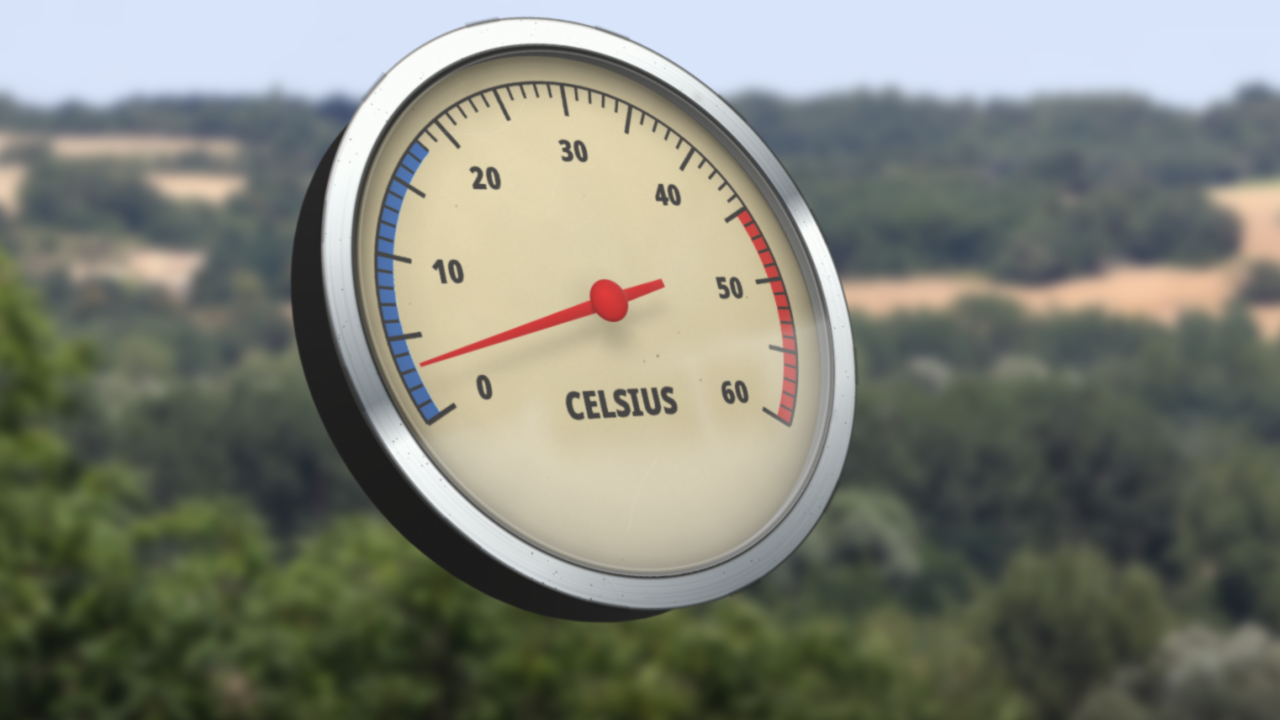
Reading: **3** °C
